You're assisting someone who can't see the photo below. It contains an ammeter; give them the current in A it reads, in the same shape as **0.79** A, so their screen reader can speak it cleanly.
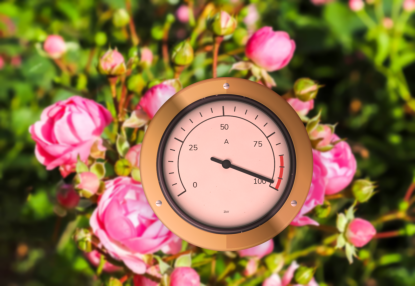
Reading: **97.5** A
